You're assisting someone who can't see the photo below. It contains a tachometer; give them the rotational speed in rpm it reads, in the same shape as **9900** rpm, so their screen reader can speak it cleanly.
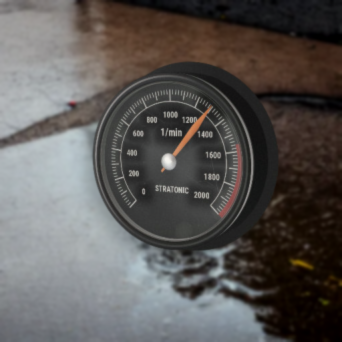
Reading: **1300** rpm
